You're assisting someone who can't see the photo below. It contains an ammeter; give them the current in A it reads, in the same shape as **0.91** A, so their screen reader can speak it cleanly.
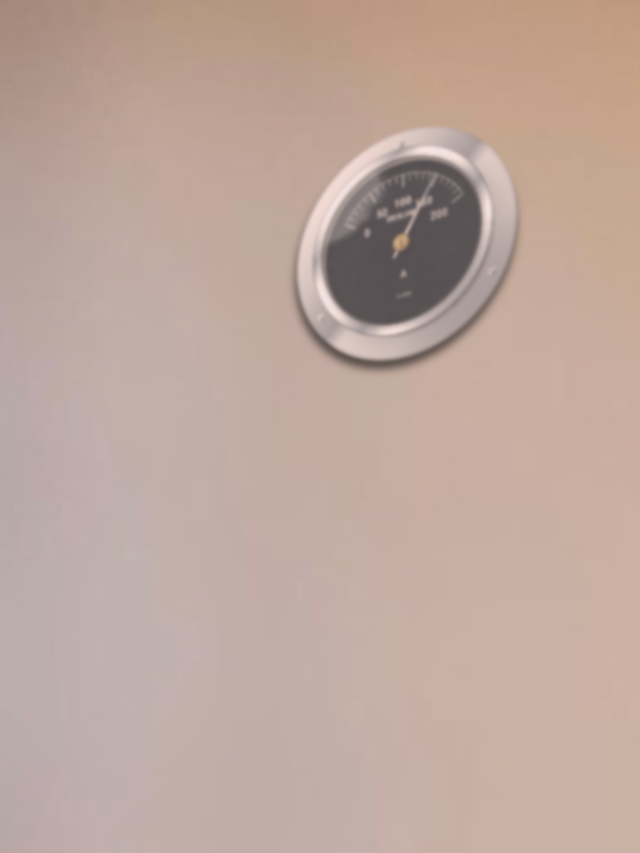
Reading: **150** A
